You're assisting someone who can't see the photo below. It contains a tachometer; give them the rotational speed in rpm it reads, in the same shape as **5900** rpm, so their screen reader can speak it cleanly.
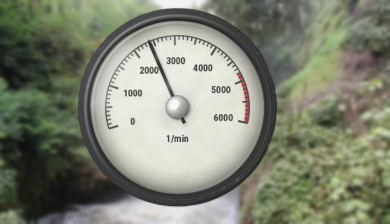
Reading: **2400** rpm
